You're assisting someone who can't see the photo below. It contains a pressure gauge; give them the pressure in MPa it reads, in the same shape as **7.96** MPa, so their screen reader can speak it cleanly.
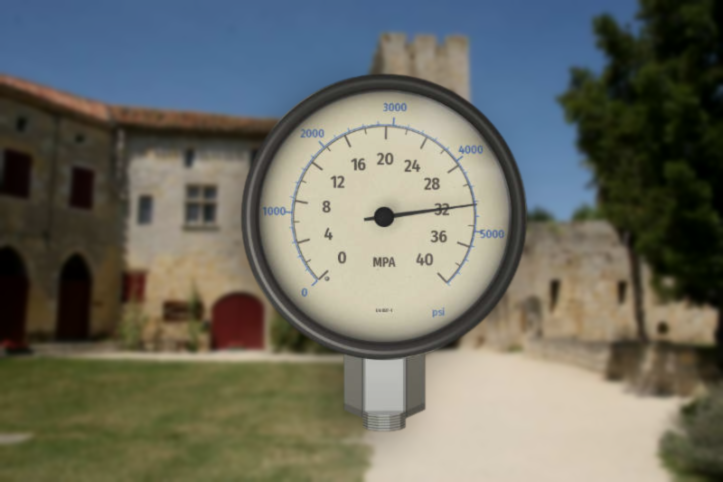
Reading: **32** MPa
